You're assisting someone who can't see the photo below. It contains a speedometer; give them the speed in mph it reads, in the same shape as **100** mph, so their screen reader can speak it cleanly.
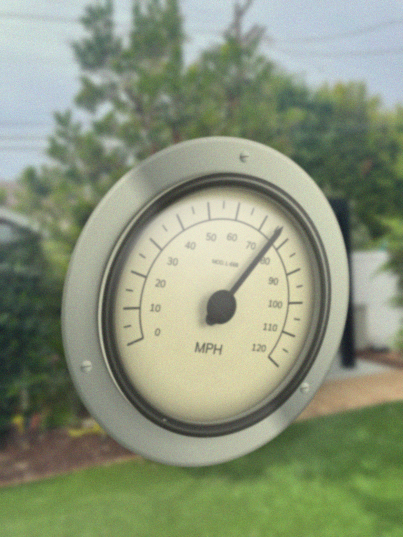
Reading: **75** mph
